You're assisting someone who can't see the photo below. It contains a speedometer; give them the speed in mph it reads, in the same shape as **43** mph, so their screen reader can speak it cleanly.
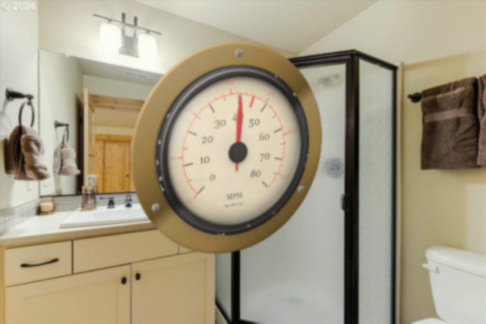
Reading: **40** mph
